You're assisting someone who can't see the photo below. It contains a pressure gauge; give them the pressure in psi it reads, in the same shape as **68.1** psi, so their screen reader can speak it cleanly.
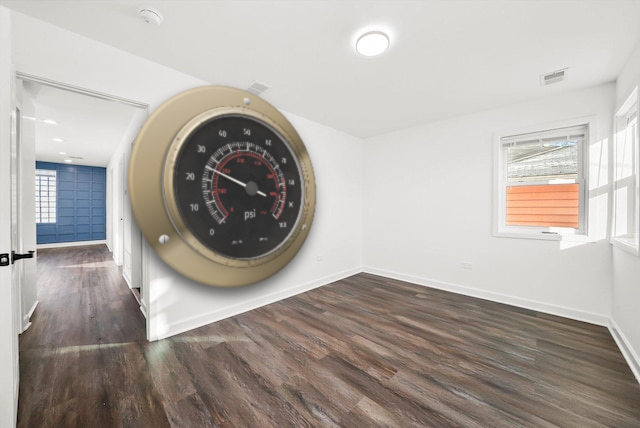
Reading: **25** psi
